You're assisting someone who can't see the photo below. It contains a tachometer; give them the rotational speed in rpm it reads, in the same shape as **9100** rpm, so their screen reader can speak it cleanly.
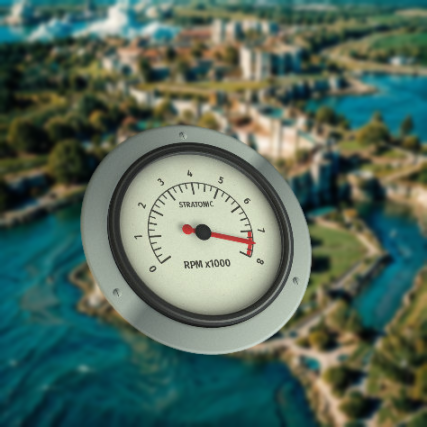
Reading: **7500** rpm
